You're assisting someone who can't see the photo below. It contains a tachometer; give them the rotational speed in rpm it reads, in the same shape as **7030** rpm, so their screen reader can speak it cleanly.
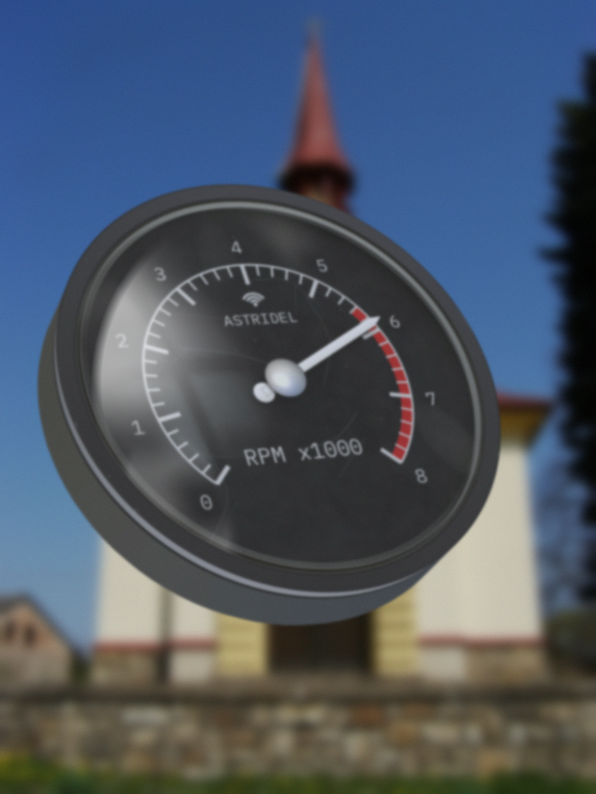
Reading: **5900** rpm
